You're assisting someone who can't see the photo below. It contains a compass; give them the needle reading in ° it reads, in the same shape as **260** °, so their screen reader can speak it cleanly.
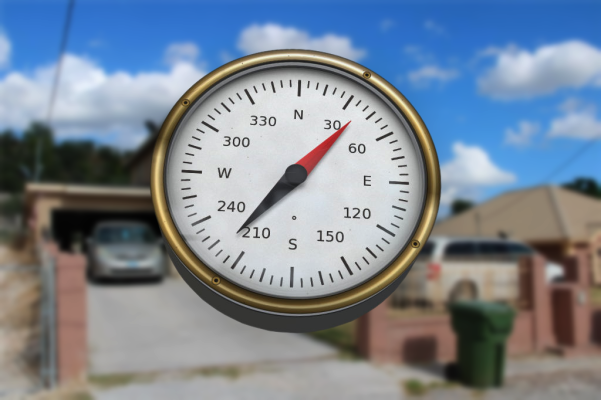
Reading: **40** °
